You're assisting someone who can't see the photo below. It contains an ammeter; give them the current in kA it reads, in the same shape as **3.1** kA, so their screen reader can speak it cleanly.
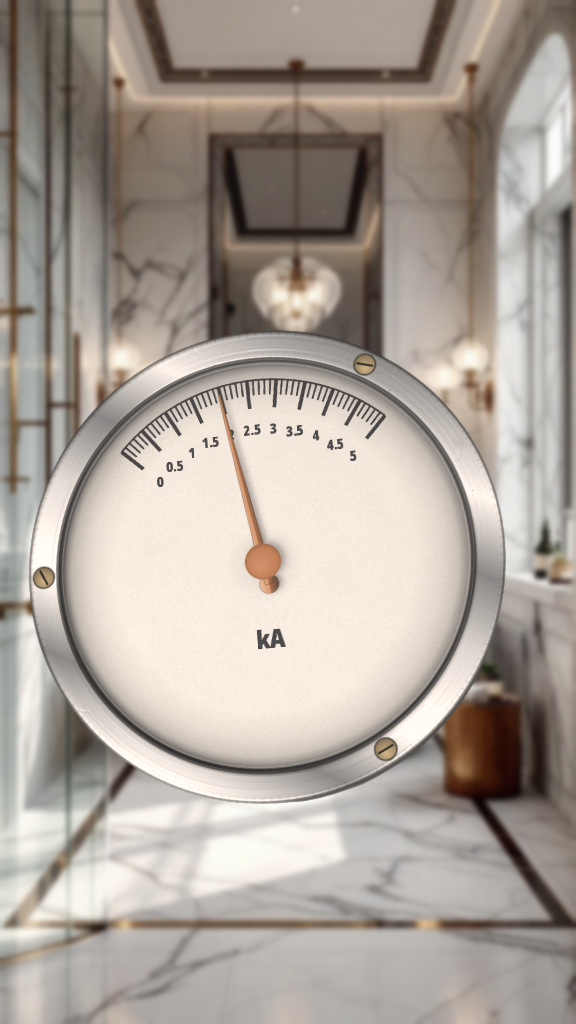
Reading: **2** kA
